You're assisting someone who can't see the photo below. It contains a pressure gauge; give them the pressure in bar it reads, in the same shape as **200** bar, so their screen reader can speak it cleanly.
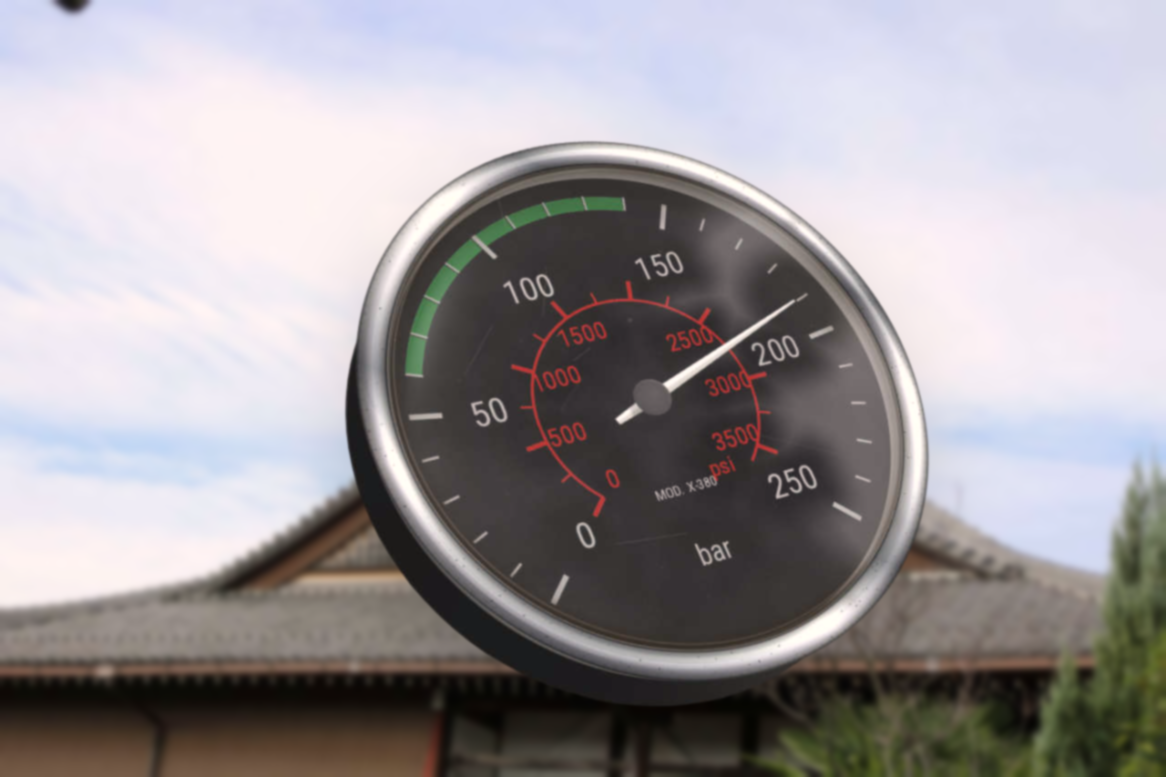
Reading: **190** bar
